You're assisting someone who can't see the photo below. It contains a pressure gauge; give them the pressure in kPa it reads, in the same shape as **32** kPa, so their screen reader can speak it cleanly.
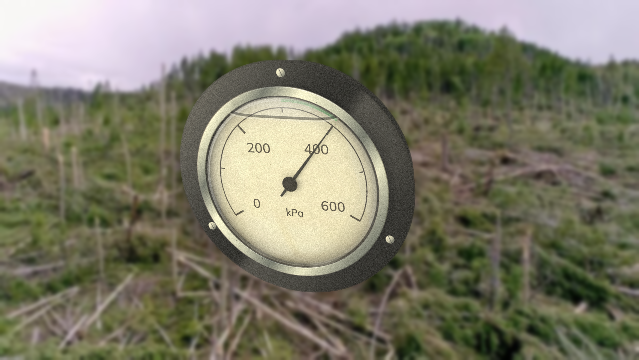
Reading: **400** kPa
